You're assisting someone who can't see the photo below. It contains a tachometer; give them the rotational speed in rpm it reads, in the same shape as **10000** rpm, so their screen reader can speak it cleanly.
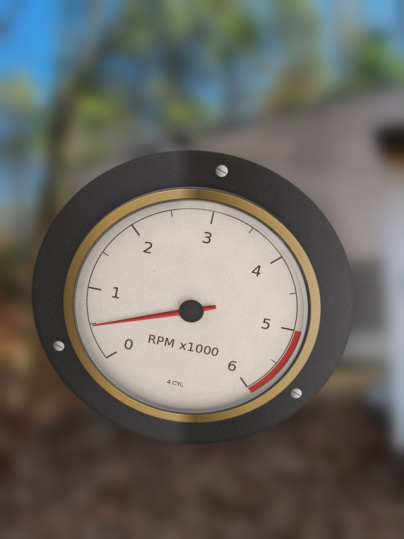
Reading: **500** rpm
